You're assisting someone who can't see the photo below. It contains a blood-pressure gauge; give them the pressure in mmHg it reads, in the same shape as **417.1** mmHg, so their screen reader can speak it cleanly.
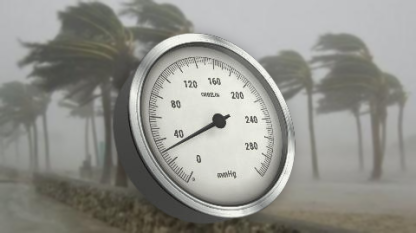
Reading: **30** mmHg
